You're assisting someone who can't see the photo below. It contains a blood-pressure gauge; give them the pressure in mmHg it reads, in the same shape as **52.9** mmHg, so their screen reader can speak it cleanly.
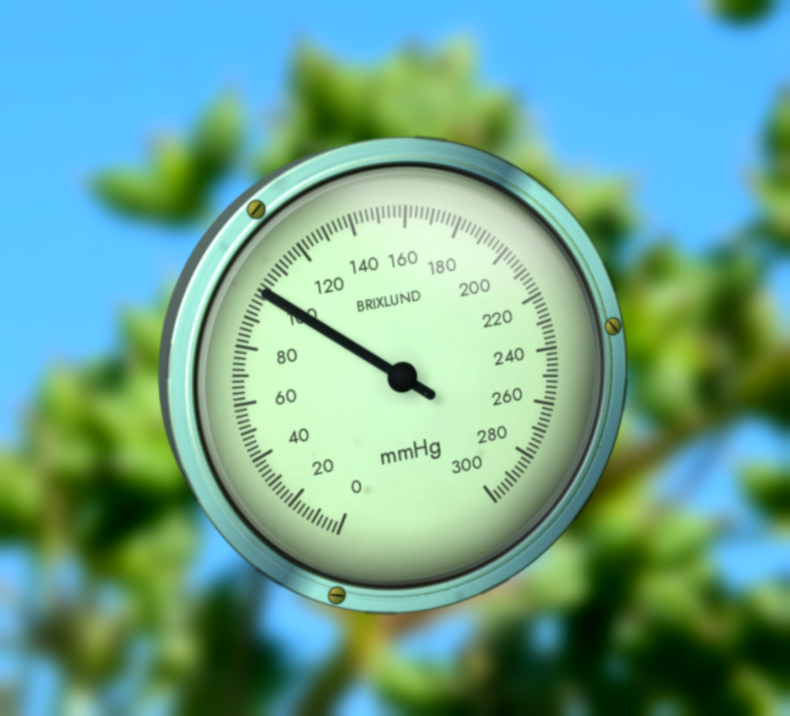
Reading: **100** mmHg
